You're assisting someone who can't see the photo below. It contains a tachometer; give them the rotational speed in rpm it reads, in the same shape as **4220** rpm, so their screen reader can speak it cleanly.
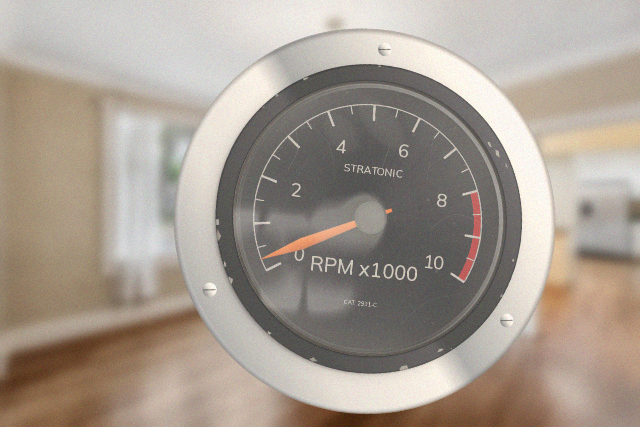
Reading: **250** rpm
